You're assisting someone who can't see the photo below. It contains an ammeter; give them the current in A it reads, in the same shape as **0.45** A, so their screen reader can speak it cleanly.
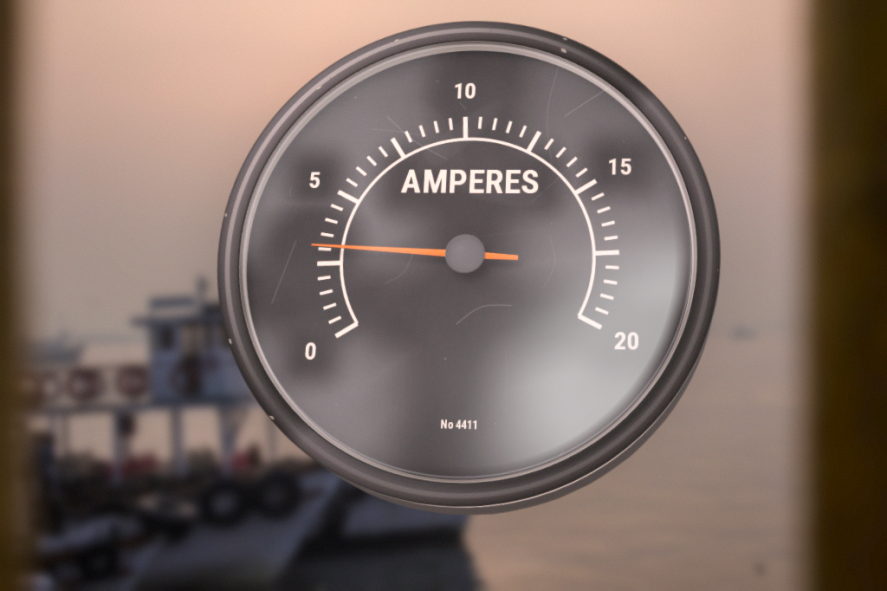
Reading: **3** A
